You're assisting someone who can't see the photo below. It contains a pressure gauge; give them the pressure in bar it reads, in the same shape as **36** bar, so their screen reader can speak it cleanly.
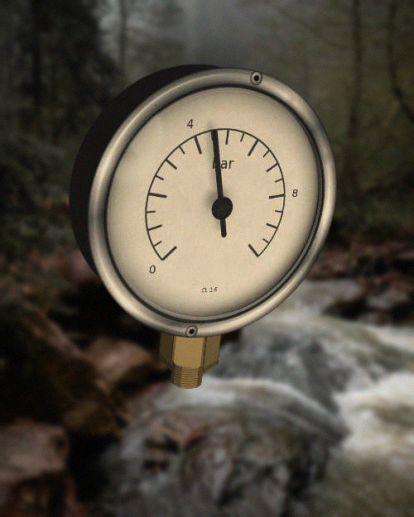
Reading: **4.5** bar
